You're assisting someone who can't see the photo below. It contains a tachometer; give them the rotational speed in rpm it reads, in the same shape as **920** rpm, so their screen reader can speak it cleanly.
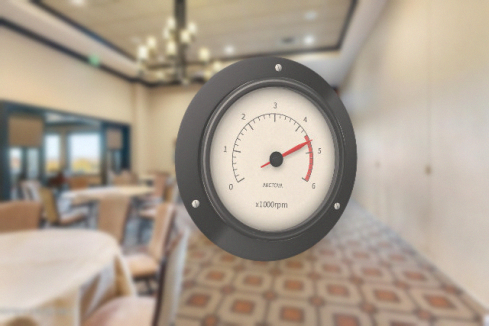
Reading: **4600** rpm
